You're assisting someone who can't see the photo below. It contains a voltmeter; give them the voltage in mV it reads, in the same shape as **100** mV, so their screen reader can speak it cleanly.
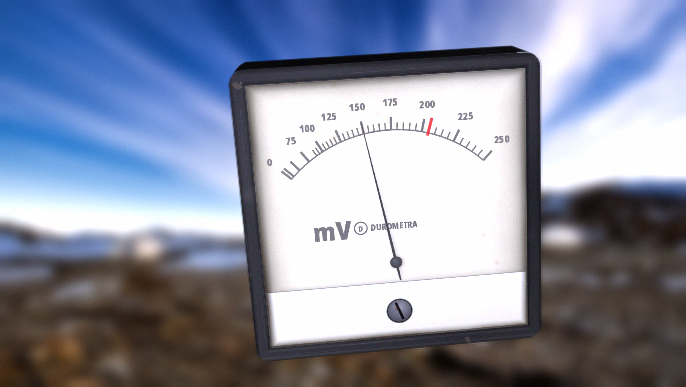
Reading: **150** mV
